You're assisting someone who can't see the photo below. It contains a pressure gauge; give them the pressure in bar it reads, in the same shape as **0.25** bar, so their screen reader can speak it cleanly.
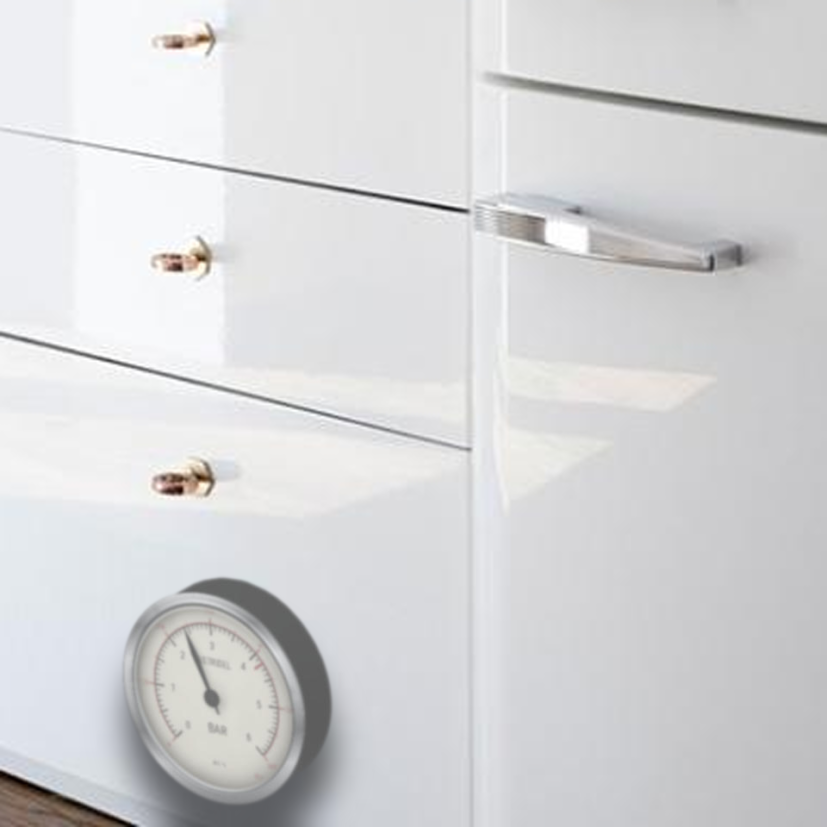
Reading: **2.5** bar
